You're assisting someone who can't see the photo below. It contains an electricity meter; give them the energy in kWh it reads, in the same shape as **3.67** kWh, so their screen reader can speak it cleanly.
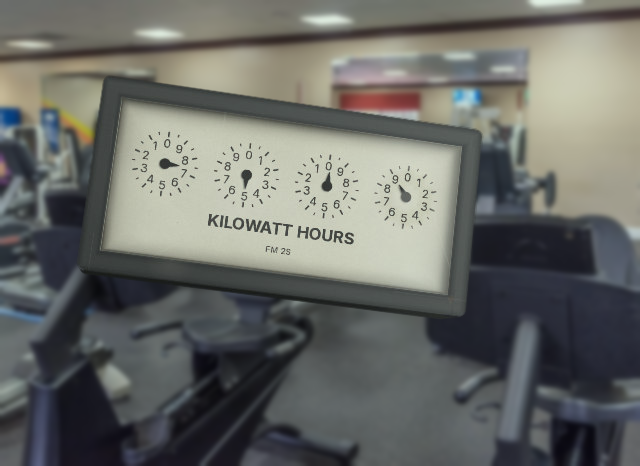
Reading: **7499** kWh
